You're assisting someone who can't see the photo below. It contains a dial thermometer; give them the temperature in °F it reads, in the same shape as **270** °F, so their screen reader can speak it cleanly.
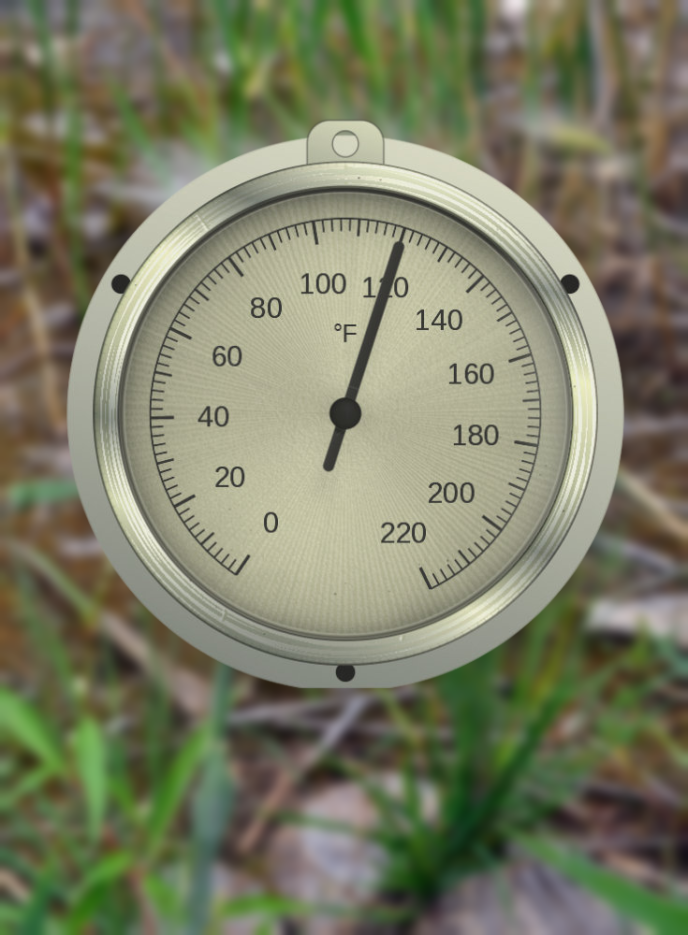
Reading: **120** °F
